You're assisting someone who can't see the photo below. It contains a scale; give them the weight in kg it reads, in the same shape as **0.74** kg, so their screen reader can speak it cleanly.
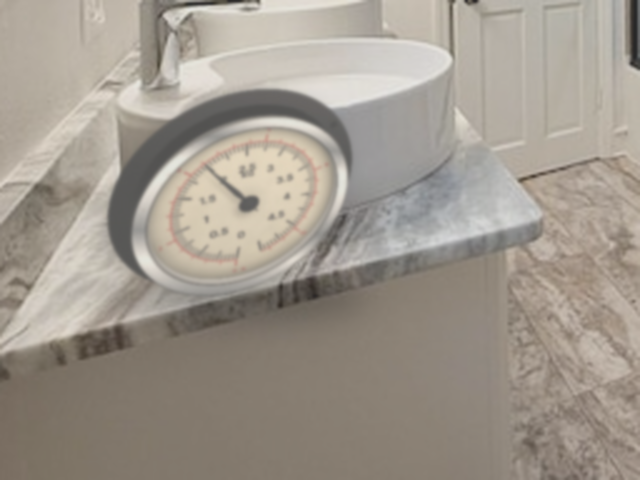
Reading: **2** kg
